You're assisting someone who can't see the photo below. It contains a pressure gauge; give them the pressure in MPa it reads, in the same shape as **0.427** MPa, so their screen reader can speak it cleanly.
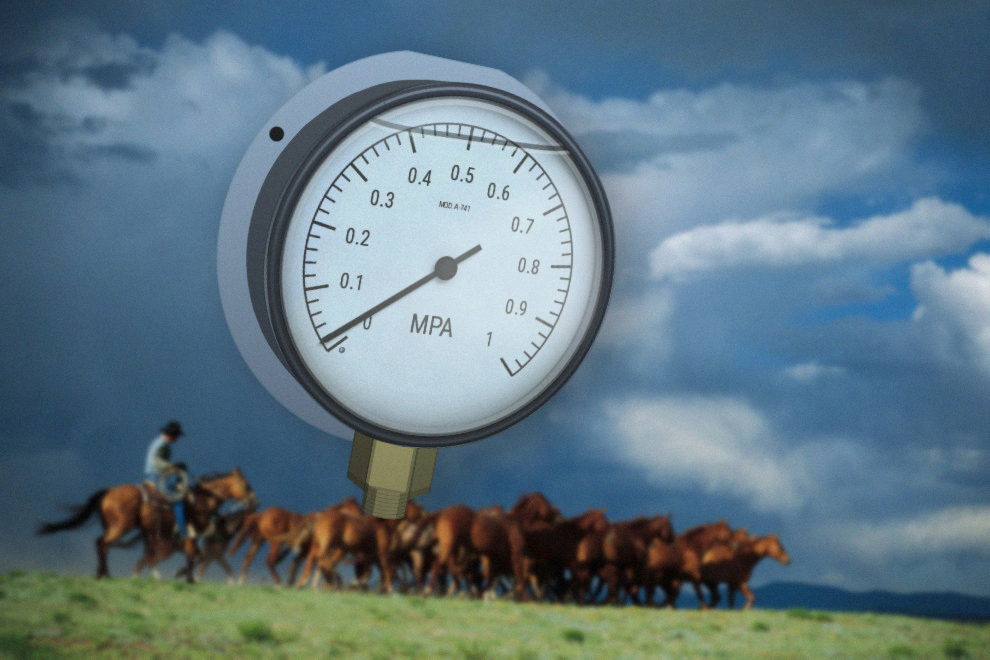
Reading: **0.02** MPa
